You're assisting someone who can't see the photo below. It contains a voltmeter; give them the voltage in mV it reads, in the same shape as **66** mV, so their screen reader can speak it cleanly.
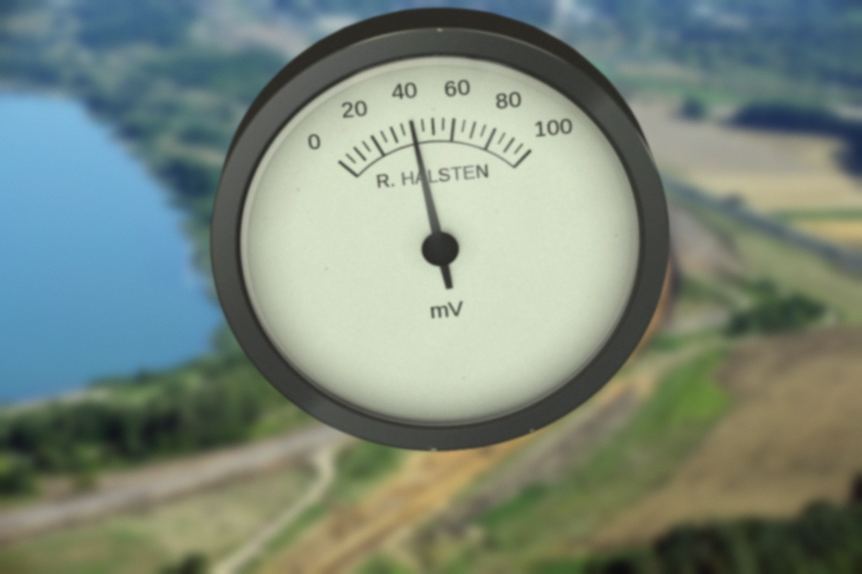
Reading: **40** mV
